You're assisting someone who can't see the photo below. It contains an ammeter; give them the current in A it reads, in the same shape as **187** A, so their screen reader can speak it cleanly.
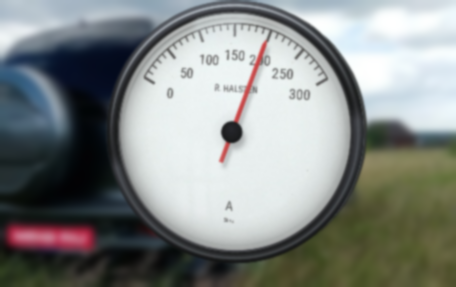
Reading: **200** A
